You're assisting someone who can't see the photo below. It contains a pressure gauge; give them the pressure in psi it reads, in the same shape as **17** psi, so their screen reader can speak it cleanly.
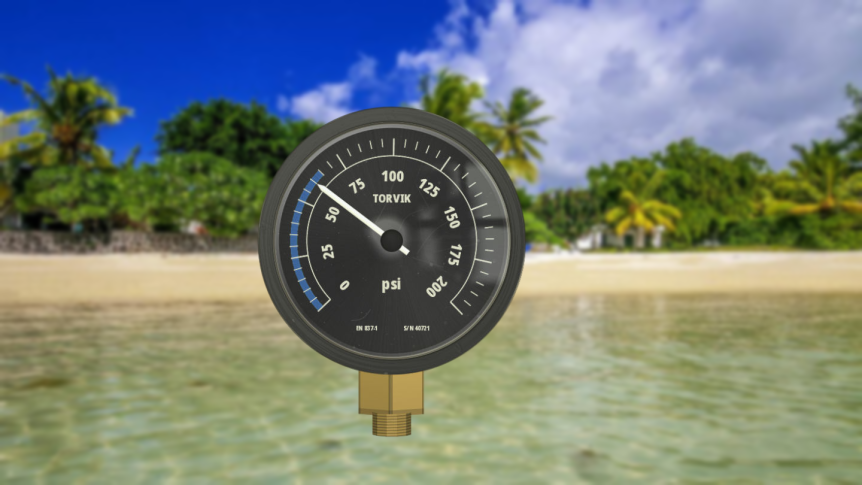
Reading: **60** psi
